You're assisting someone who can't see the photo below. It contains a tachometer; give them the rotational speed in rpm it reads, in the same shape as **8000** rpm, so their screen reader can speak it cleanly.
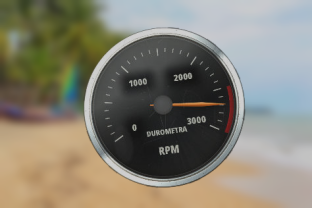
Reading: **2700** rpm
